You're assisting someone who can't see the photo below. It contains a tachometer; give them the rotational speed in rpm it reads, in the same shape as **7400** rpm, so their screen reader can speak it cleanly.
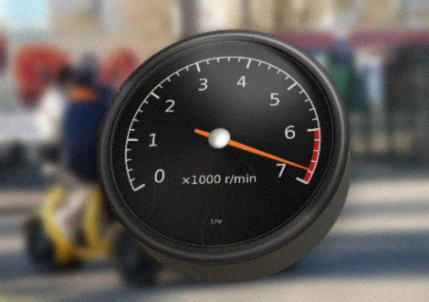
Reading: **6800** rpm
